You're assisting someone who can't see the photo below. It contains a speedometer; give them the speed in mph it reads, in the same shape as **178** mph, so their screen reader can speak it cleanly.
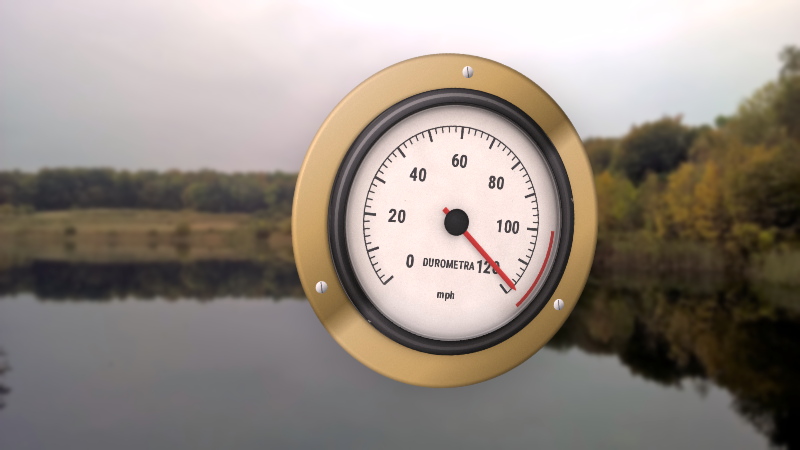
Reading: **118** mph
